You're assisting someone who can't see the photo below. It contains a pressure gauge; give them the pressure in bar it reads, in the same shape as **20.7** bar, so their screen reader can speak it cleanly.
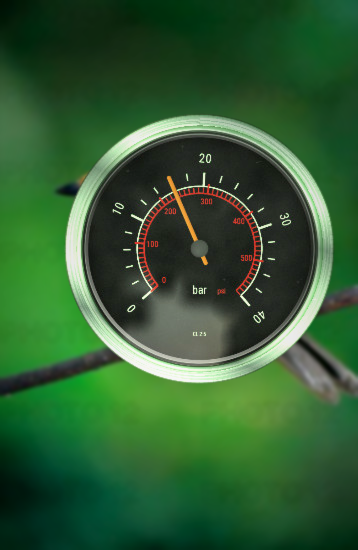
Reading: **16** bar
